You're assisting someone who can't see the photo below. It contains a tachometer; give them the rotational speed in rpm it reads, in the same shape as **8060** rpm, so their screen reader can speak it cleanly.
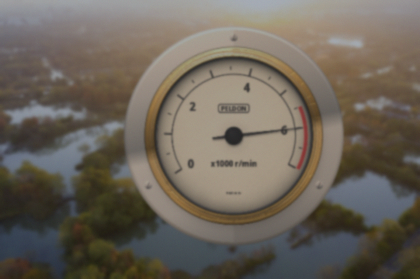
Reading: **6000** rpm
